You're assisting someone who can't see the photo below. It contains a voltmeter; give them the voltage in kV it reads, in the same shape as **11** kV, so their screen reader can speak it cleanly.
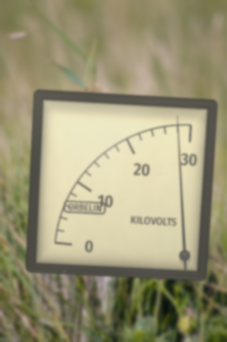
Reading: **28** kV
